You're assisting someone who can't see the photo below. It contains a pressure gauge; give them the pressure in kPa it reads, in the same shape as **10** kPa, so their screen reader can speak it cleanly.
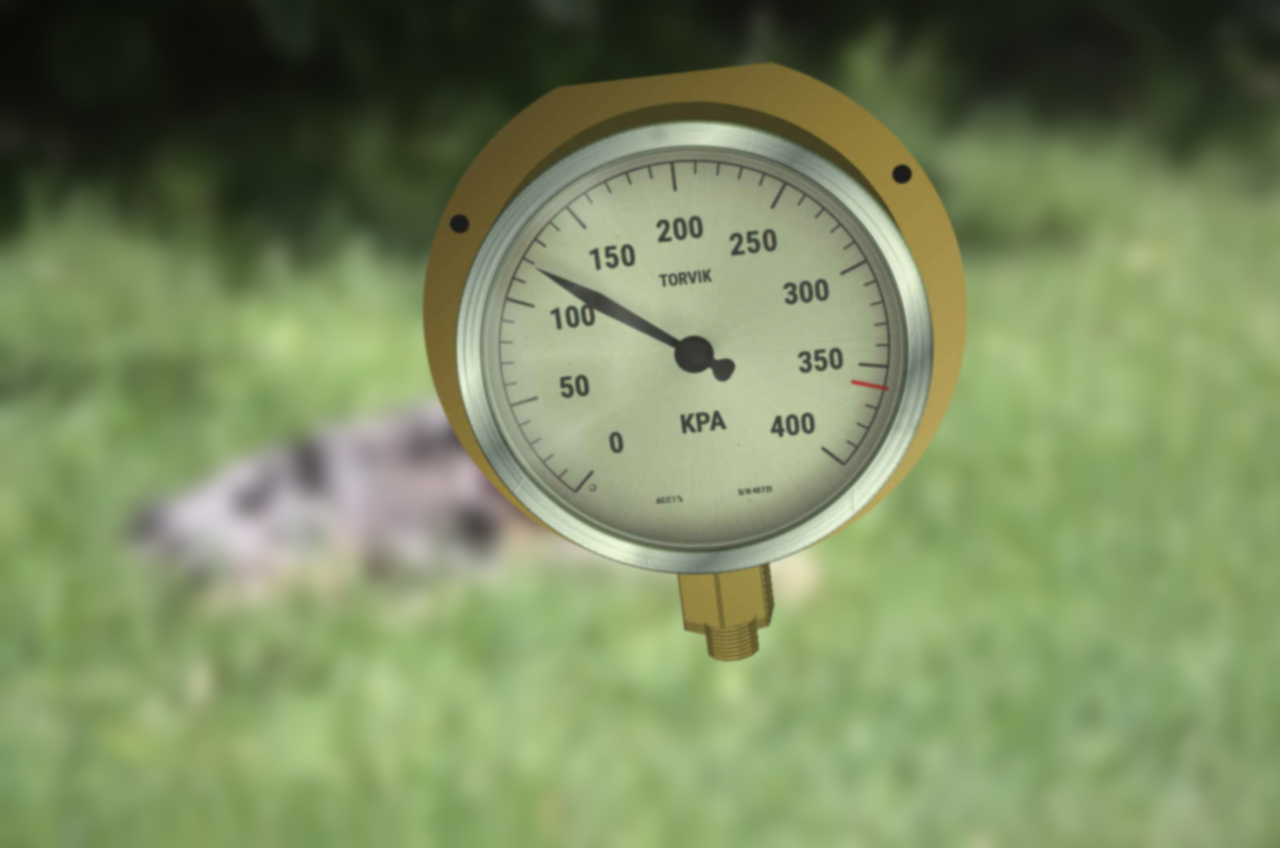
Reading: **120** kPa
